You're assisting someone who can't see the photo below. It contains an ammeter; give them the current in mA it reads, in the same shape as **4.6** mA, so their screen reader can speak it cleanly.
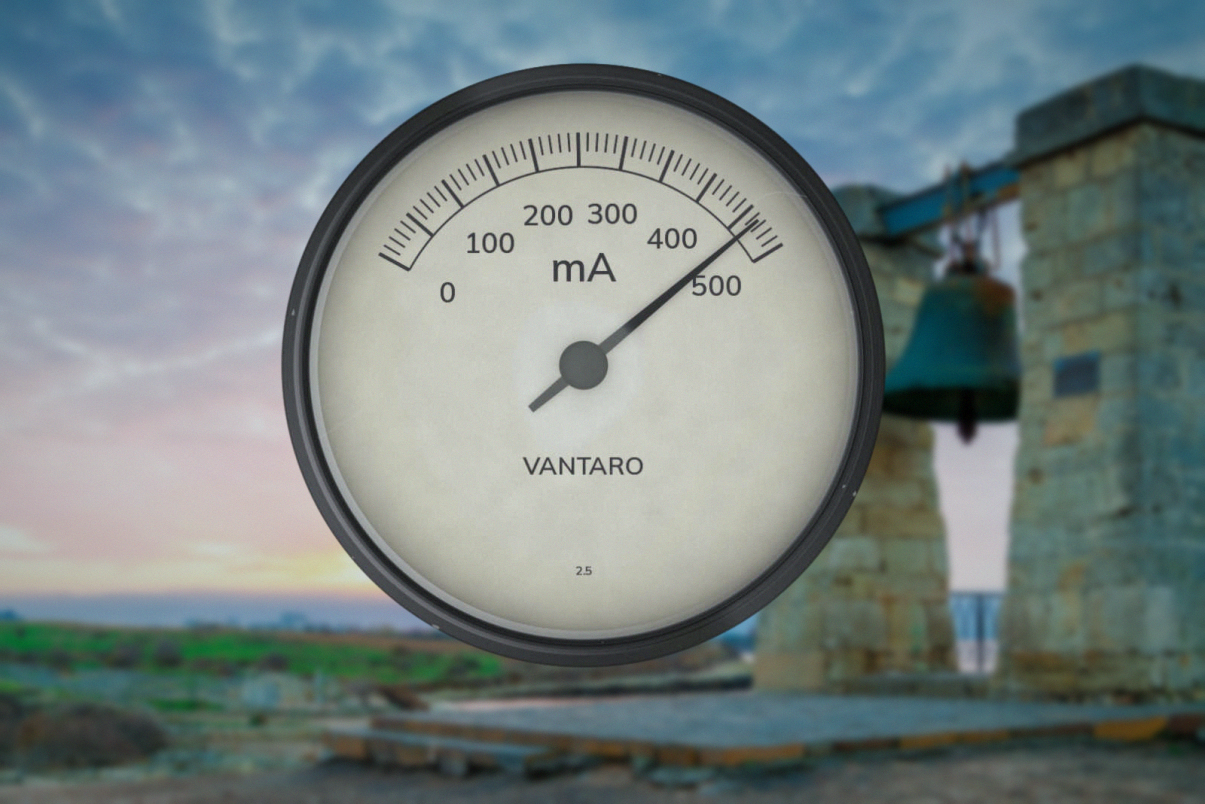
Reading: **465** mA
